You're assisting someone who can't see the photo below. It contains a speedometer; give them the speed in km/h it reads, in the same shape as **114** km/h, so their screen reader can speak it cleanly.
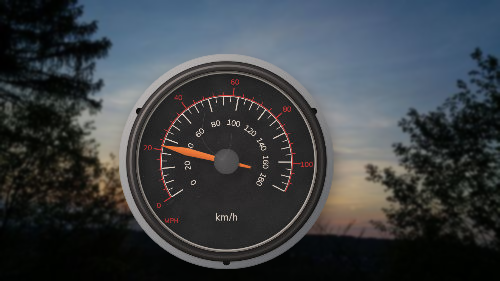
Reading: **35** km/h
